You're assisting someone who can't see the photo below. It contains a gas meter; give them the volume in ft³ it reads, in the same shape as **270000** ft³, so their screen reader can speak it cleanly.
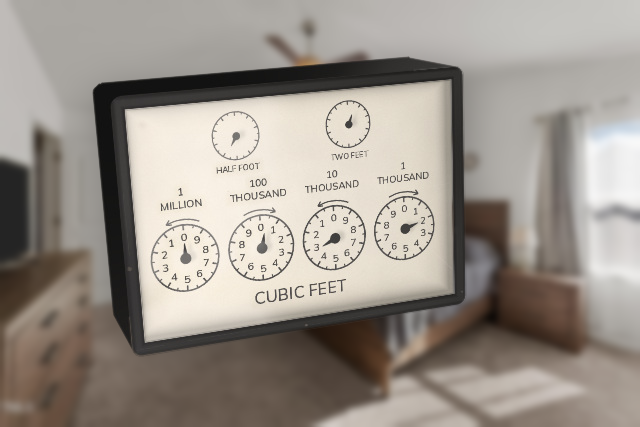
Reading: **3200** ft³
